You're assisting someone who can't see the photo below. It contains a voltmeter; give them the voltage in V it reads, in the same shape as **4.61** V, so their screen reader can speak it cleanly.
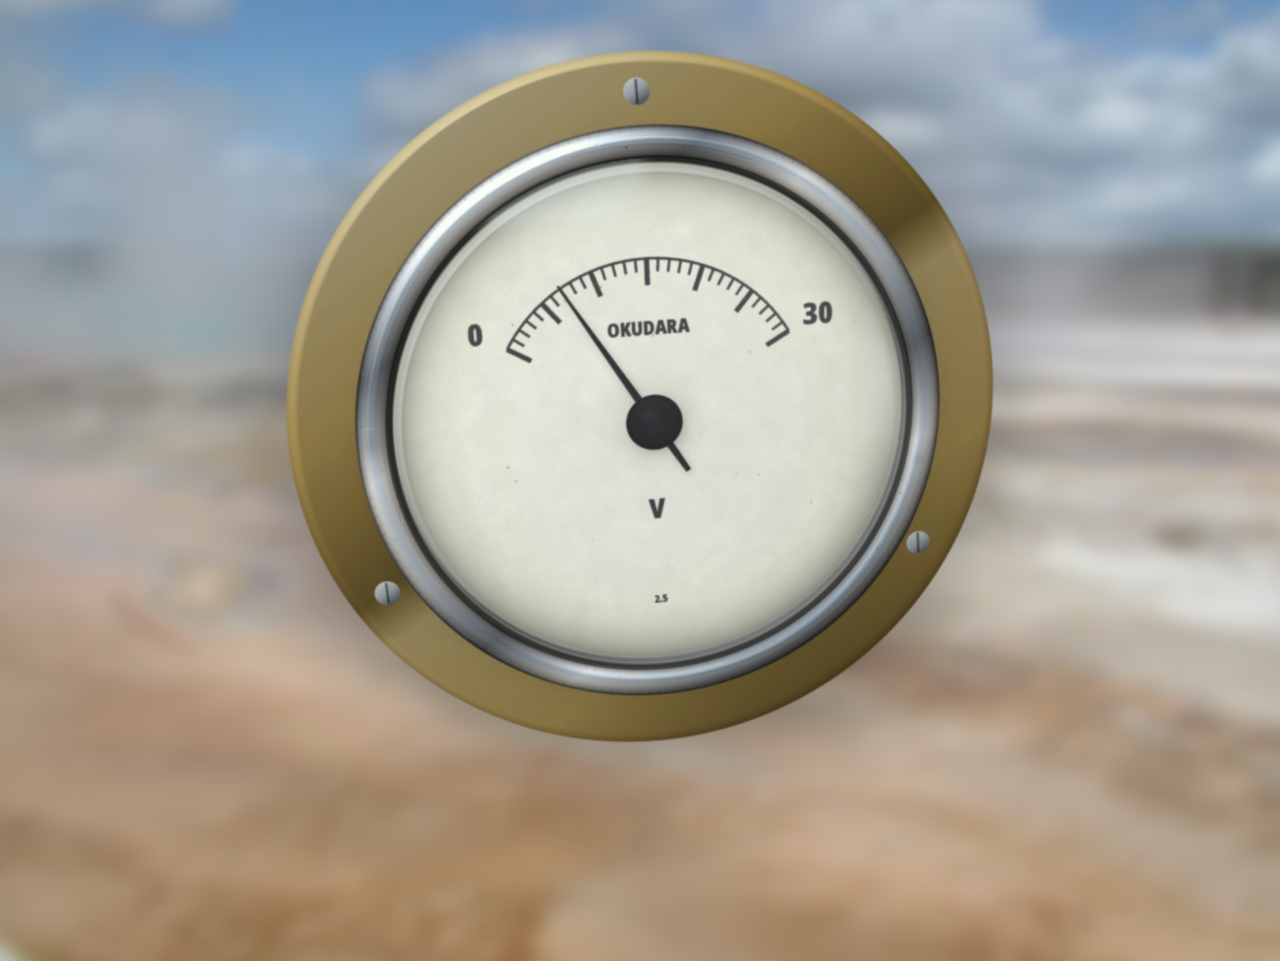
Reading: **7** V
